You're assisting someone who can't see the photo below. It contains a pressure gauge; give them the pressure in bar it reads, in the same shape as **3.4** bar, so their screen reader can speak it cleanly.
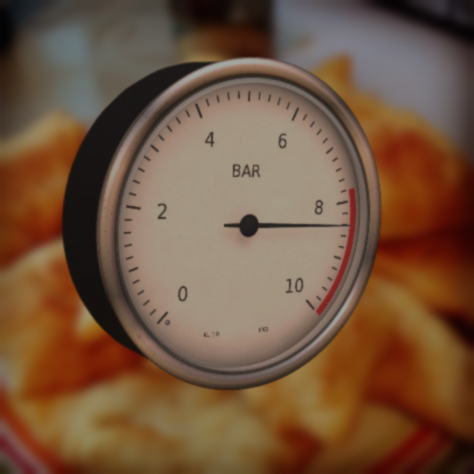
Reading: **8.4** bar
